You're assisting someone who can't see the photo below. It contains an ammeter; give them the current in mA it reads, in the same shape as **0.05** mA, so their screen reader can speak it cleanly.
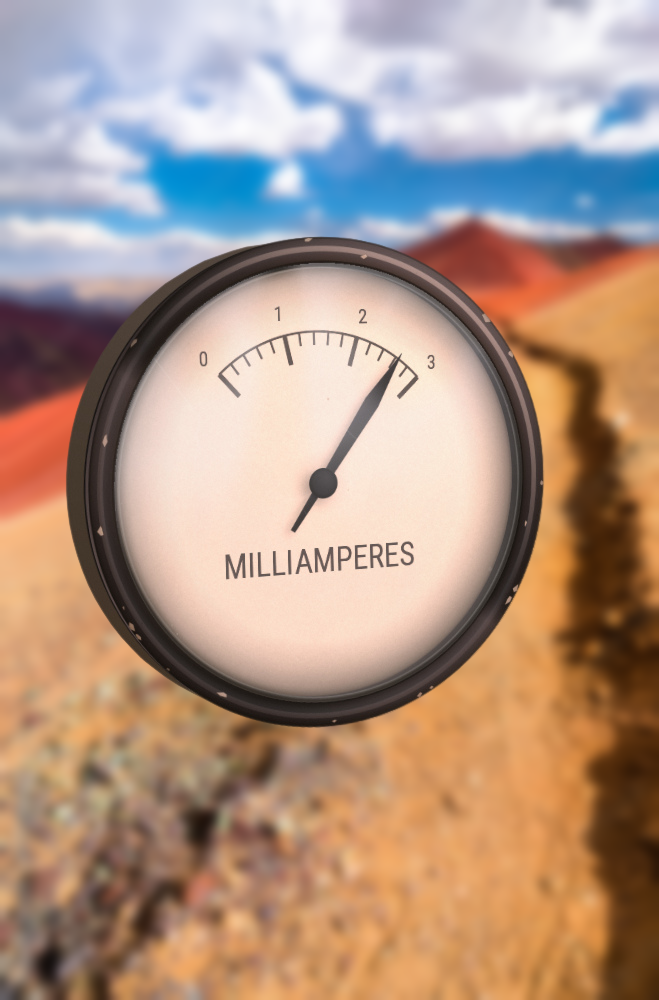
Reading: **2.6** mA
